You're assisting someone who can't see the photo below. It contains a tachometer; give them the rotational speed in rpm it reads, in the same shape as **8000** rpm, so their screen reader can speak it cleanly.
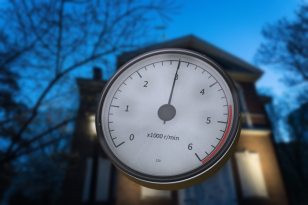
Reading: **3000** rpm
